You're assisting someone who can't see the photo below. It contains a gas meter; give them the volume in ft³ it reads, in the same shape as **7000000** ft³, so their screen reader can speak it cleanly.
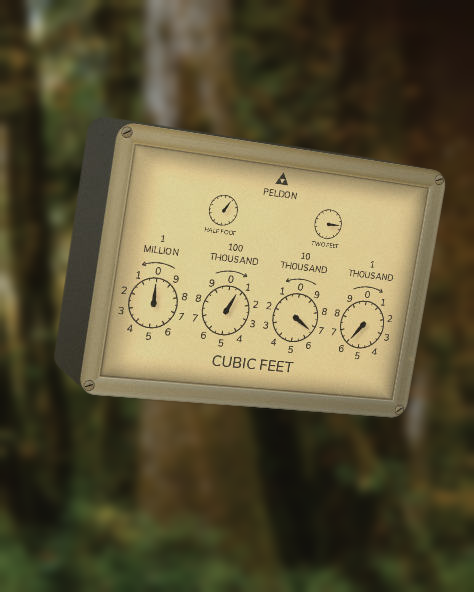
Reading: **6600** ft³
